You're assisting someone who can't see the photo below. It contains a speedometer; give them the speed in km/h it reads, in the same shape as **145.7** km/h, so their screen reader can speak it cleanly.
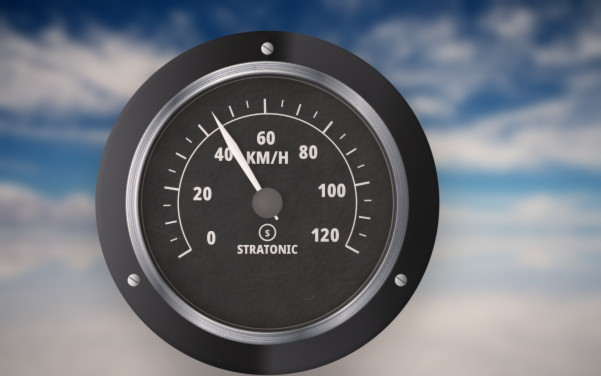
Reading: **45** km/h
